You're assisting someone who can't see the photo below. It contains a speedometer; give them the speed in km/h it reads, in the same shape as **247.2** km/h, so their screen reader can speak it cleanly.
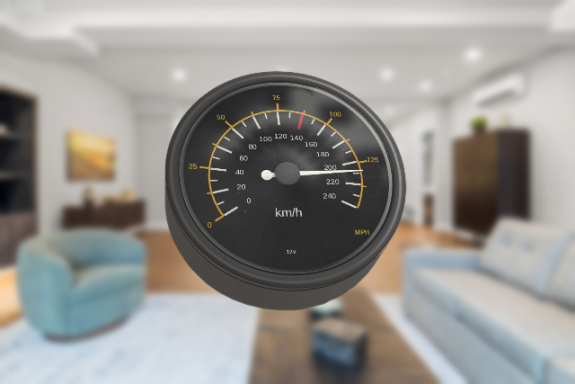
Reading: **210** km/h
